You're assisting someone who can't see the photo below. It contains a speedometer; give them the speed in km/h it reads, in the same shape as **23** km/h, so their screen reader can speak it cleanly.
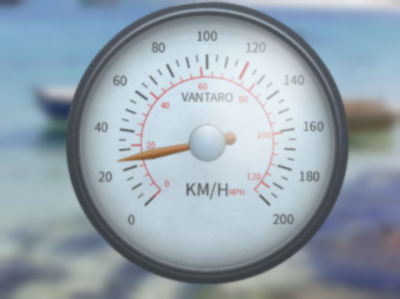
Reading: **25** km/h
